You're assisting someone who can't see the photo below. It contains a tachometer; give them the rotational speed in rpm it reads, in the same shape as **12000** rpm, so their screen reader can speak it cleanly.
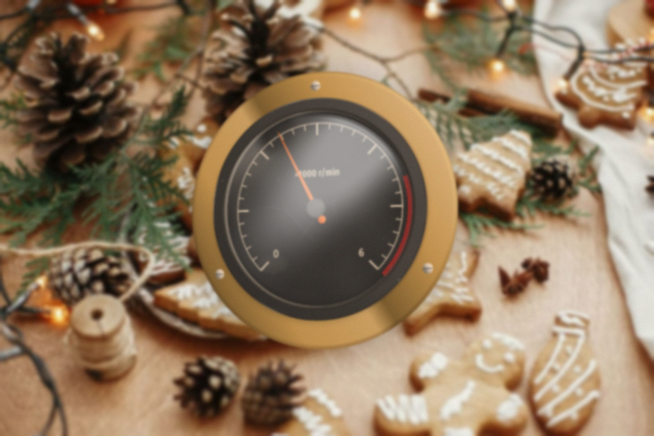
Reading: **2400** rpm
